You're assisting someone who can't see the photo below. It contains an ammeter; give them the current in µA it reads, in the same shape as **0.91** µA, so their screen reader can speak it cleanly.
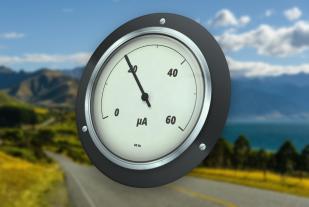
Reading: **20** µA
